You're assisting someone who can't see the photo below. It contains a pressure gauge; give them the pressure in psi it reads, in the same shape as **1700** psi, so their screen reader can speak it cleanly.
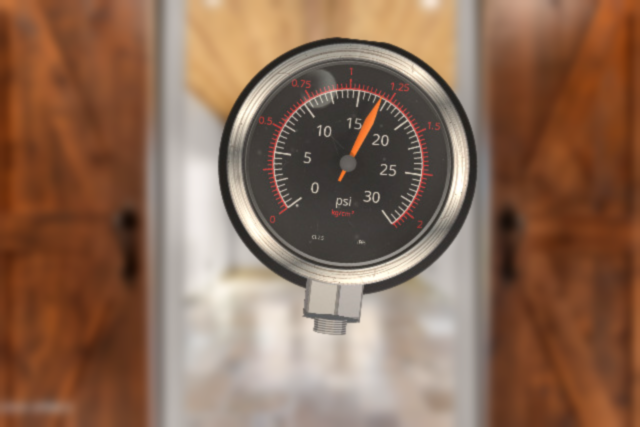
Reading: **17** psi
